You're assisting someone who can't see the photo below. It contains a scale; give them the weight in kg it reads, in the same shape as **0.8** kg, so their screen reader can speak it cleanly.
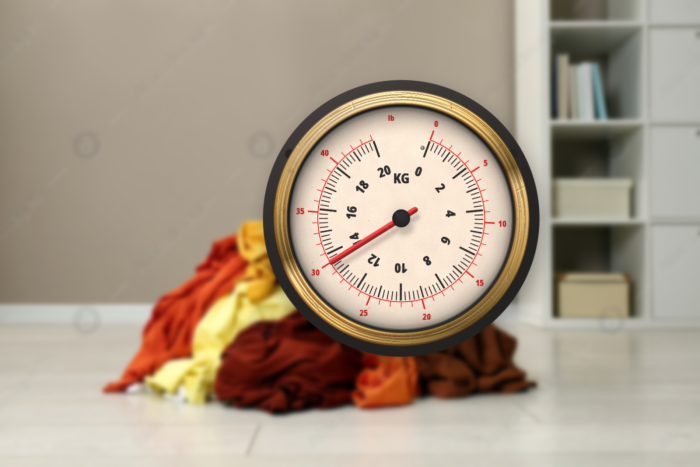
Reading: **13.6** kg
